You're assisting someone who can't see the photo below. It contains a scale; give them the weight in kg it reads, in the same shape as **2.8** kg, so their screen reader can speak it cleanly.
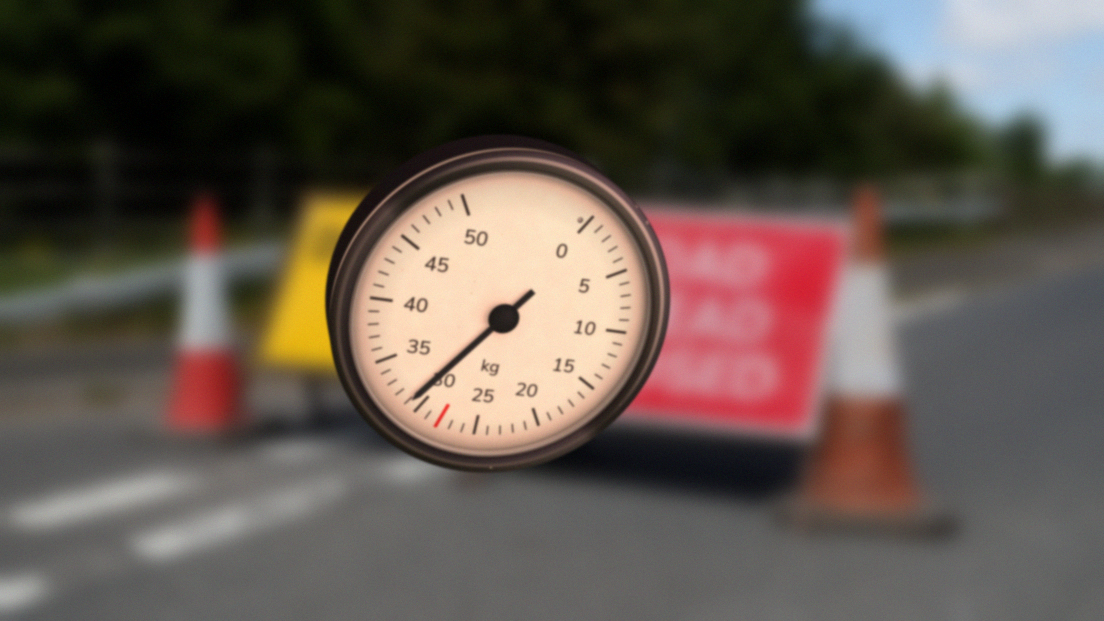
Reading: **31** kg
